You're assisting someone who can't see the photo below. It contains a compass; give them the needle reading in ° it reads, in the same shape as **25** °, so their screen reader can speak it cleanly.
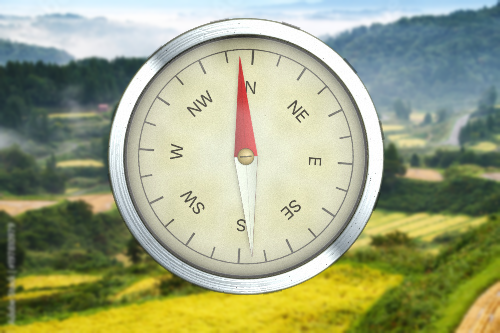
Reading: **352.5** °
